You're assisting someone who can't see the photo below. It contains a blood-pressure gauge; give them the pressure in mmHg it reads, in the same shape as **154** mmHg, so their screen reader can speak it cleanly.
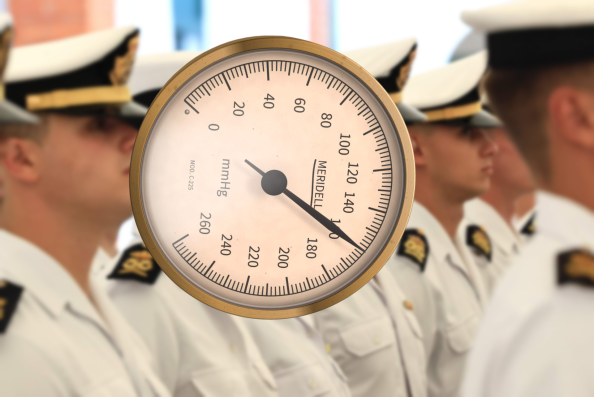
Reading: **160** mmHg
